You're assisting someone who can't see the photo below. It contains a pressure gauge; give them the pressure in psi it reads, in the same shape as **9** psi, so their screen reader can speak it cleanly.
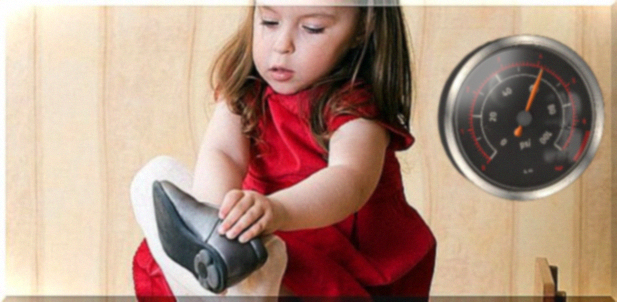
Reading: **60** psi
